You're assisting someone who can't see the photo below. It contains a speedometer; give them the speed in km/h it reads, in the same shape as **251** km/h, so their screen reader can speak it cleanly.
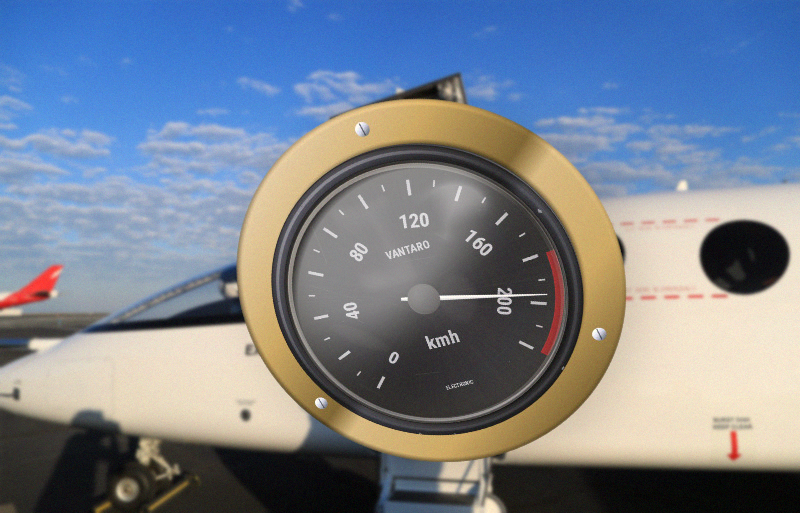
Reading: **195** km/h
